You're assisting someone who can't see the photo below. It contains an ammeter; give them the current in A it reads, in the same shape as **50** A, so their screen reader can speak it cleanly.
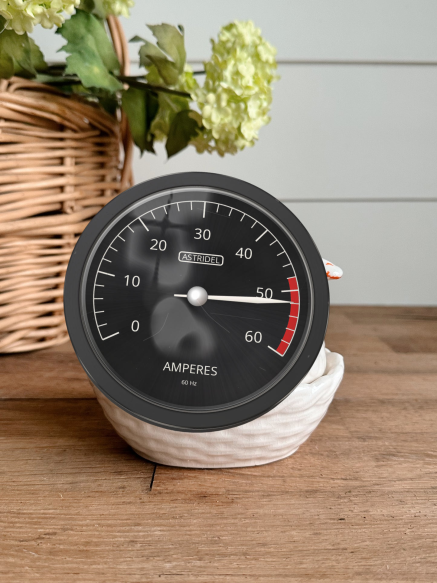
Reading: **52** A
